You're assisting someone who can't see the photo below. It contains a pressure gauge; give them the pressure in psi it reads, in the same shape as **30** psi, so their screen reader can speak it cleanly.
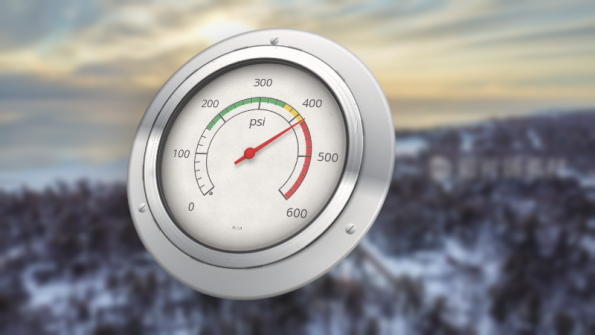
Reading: **420** psi
